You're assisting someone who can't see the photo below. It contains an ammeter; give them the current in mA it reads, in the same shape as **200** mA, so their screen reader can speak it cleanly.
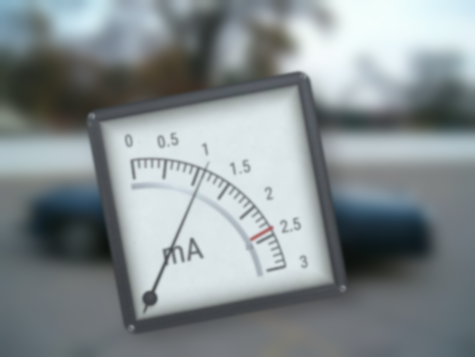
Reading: **1.1** mA
